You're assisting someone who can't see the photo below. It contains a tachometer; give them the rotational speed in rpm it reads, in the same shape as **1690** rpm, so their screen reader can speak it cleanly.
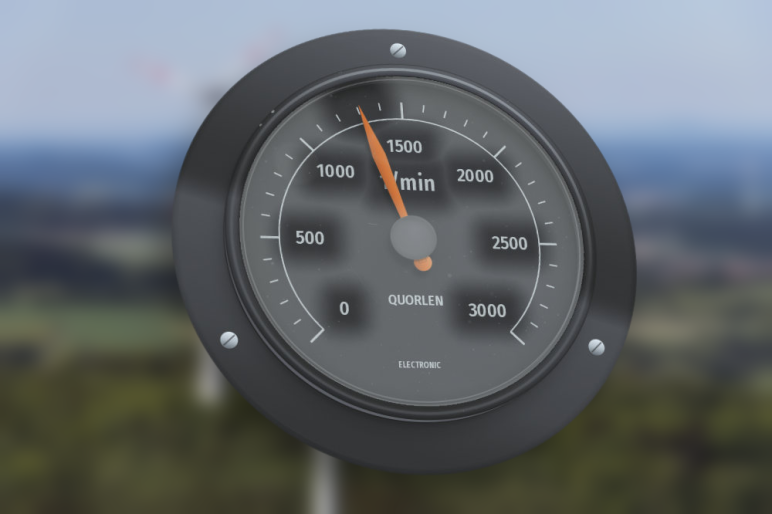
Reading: **1300** rpm
